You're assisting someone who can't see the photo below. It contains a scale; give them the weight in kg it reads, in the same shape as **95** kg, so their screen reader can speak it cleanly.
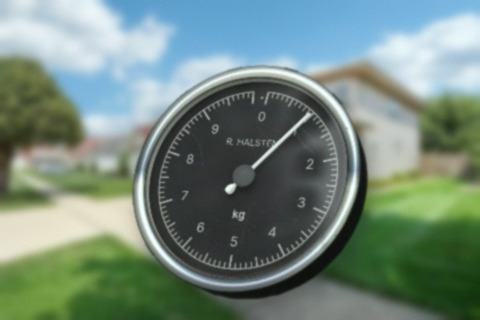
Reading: **1** kg
